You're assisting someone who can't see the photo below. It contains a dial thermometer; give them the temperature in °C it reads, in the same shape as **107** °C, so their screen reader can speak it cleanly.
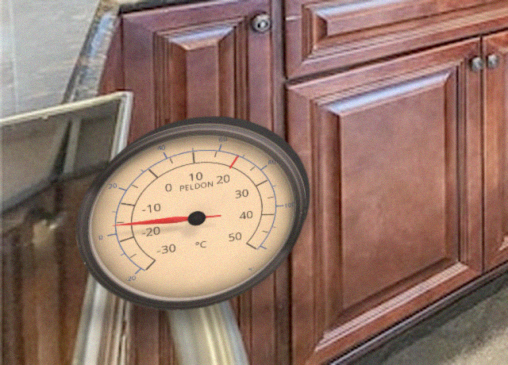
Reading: **-15** °C
